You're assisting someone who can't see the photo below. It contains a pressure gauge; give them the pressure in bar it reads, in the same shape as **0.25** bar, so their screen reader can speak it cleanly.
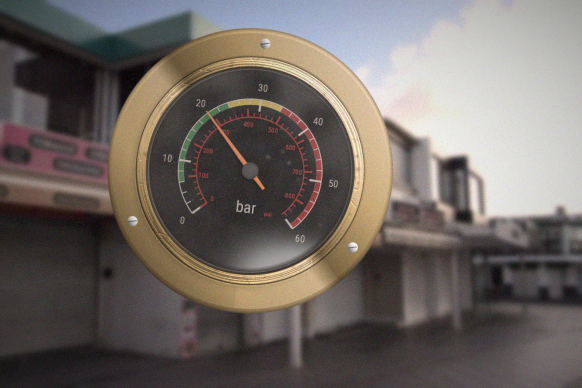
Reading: **20** bar
